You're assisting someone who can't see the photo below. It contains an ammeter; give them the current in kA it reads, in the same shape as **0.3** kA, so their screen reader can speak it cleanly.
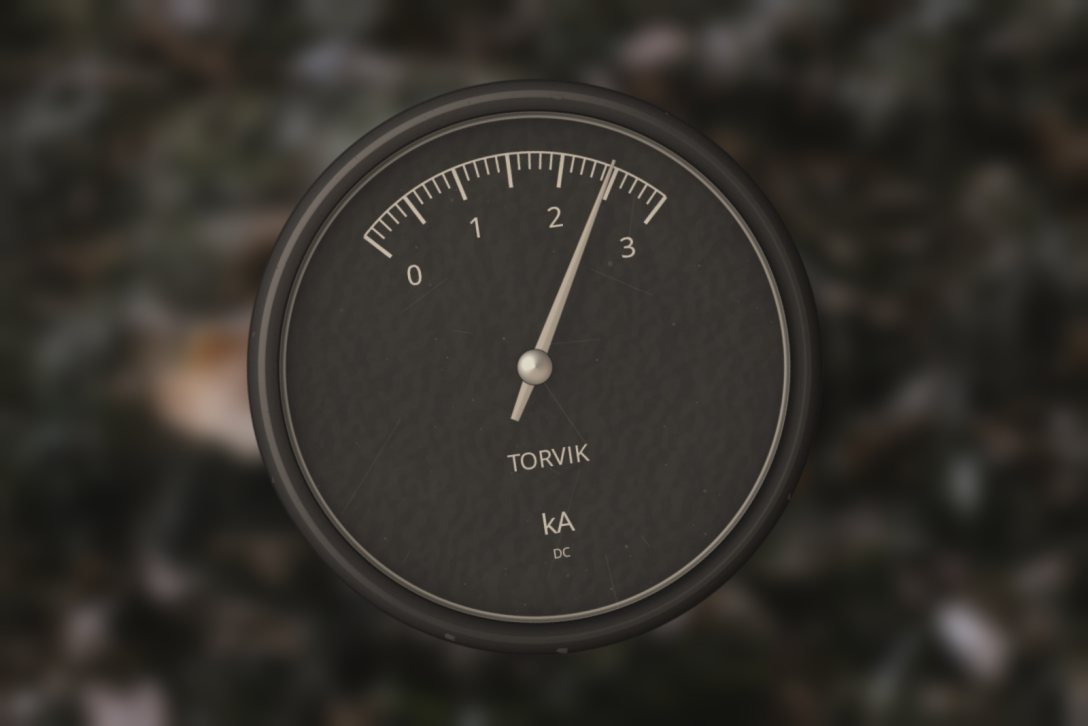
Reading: **2.45** kA
